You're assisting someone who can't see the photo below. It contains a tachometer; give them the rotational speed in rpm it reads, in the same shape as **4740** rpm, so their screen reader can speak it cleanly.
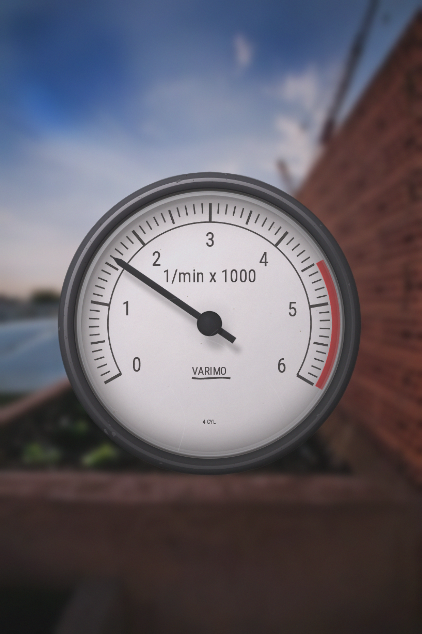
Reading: **1600** rpm
